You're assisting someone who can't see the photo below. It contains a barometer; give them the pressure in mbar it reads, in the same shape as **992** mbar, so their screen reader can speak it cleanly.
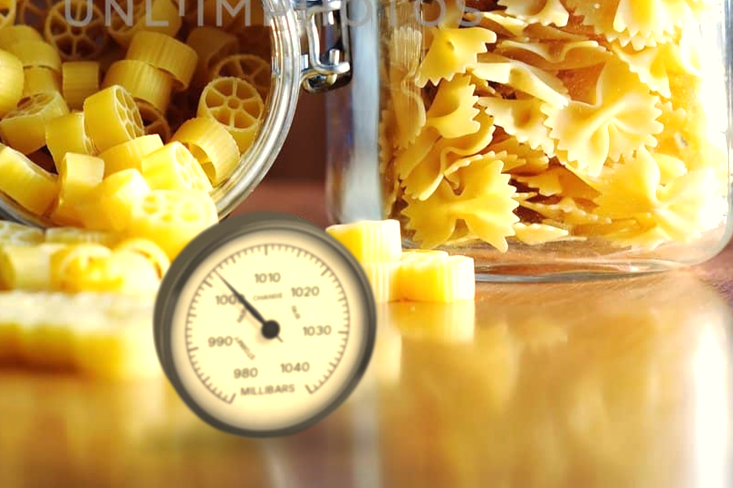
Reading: **1002** mbar
